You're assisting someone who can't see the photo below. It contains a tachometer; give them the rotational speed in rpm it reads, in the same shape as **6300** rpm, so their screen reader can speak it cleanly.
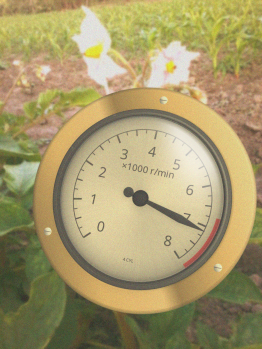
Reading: **7125** rpm
